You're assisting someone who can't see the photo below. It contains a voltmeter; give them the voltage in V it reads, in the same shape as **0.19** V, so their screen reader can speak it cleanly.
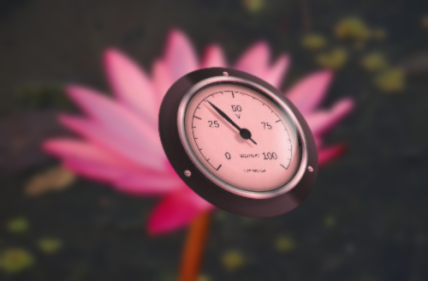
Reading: **35** V
